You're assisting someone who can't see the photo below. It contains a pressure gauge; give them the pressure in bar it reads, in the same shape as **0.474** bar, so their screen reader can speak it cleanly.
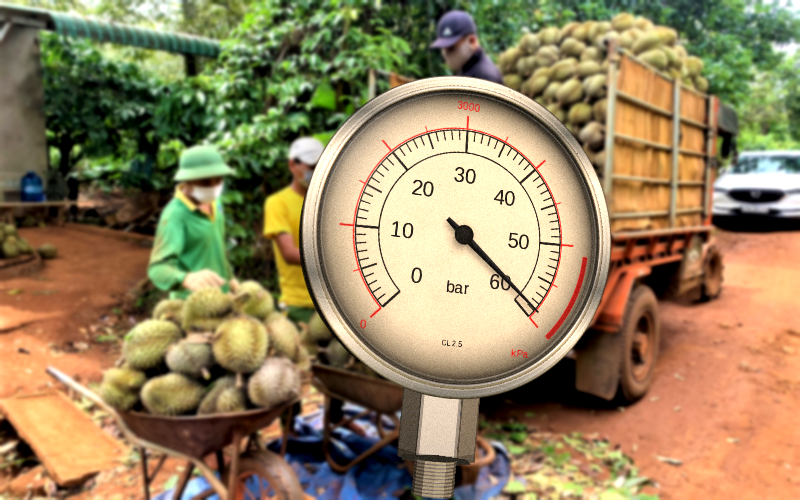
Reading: **59** bar
